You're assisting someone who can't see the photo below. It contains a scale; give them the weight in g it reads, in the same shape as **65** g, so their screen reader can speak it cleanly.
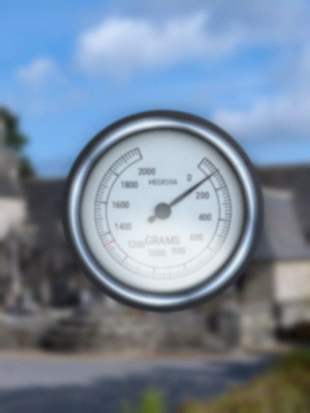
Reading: **100** g
